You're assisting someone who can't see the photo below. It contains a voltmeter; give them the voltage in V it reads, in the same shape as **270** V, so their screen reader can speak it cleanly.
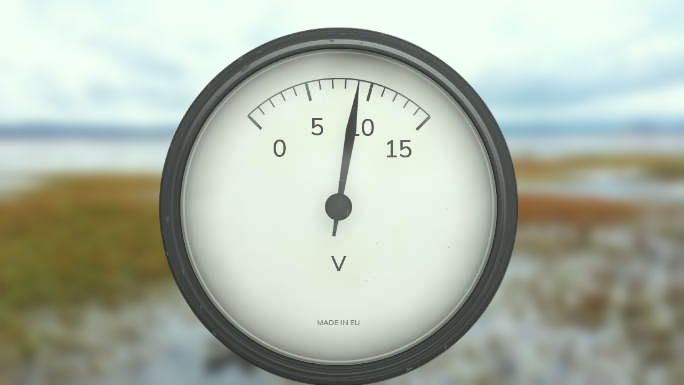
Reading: **9** V
